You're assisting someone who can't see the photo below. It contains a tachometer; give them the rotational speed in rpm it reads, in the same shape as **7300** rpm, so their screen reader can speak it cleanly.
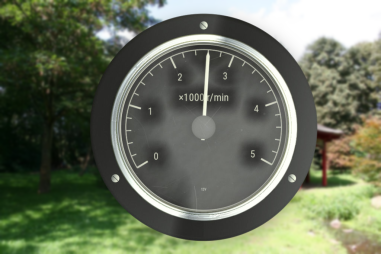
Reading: **2600** rpm
